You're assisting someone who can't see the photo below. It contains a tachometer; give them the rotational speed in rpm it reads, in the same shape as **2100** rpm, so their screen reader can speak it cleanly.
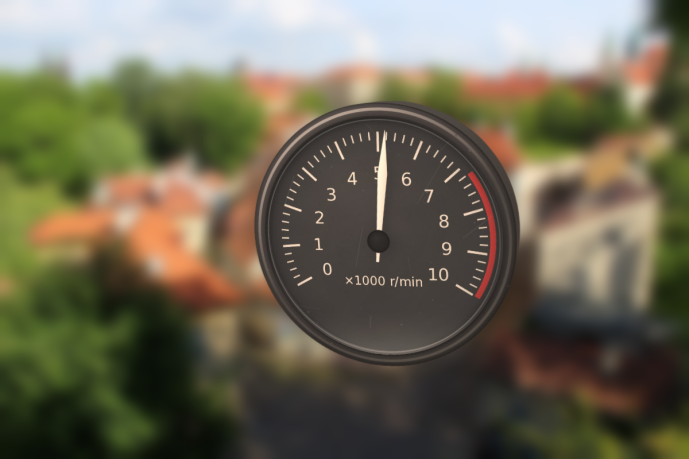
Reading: **5200** rpm
